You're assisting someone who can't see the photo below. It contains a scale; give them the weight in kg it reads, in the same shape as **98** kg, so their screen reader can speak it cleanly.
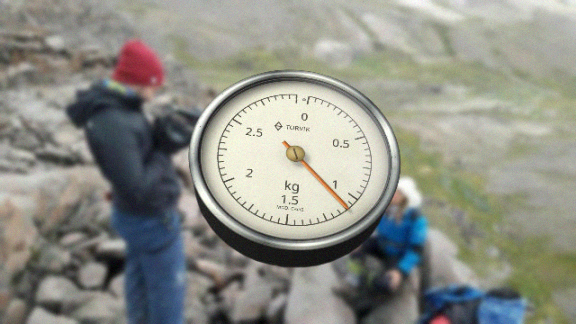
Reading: **1.1** kg
